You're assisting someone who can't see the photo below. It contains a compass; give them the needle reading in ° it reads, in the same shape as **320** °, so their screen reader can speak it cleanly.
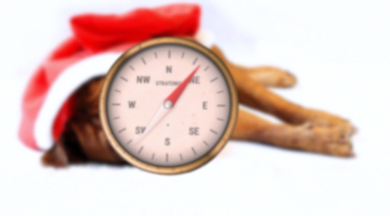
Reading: **37.5** °
